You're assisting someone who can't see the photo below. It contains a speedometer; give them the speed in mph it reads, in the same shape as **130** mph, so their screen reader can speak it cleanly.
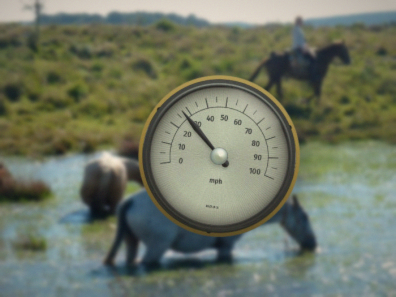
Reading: **27.5** mph
